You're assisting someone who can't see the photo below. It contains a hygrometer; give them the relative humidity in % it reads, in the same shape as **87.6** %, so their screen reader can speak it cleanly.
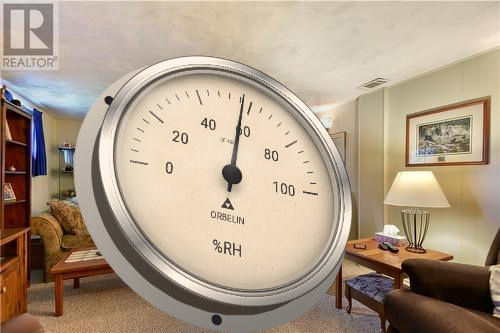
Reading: **56** %
